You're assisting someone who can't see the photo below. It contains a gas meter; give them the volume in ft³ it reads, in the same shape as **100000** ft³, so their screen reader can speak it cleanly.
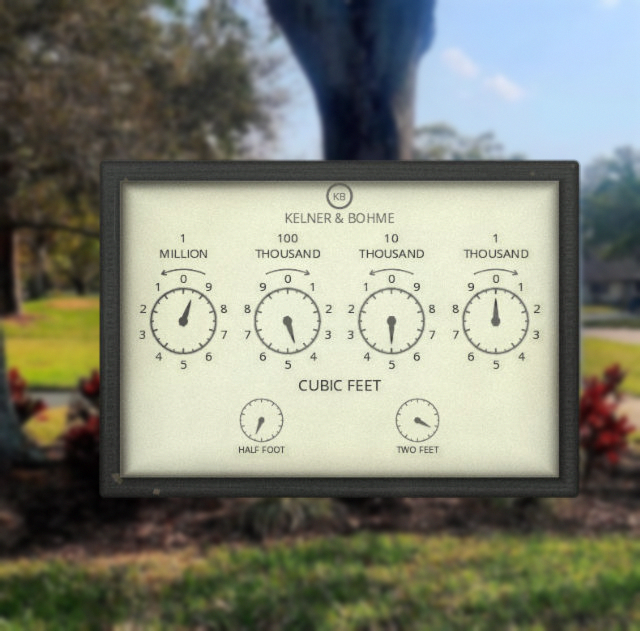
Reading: **945000** ft³
